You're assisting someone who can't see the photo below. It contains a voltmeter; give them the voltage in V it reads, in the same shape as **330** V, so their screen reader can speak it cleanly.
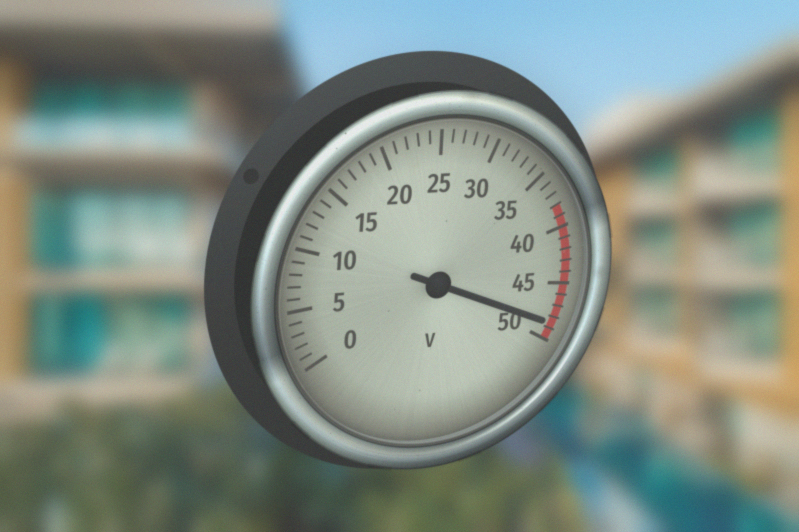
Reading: **48.5** V
